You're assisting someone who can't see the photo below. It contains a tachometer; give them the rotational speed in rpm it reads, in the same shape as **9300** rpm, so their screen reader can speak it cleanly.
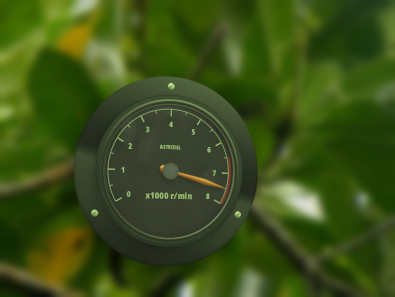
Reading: **7500** rpm
